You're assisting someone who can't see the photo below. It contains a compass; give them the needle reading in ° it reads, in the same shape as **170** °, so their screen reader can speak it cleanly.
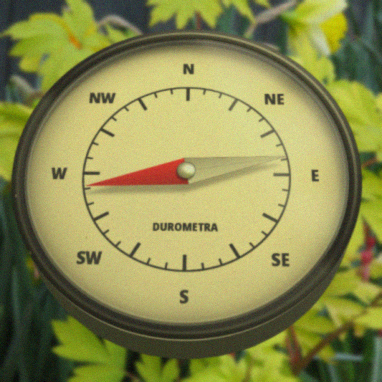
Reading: **260** °
